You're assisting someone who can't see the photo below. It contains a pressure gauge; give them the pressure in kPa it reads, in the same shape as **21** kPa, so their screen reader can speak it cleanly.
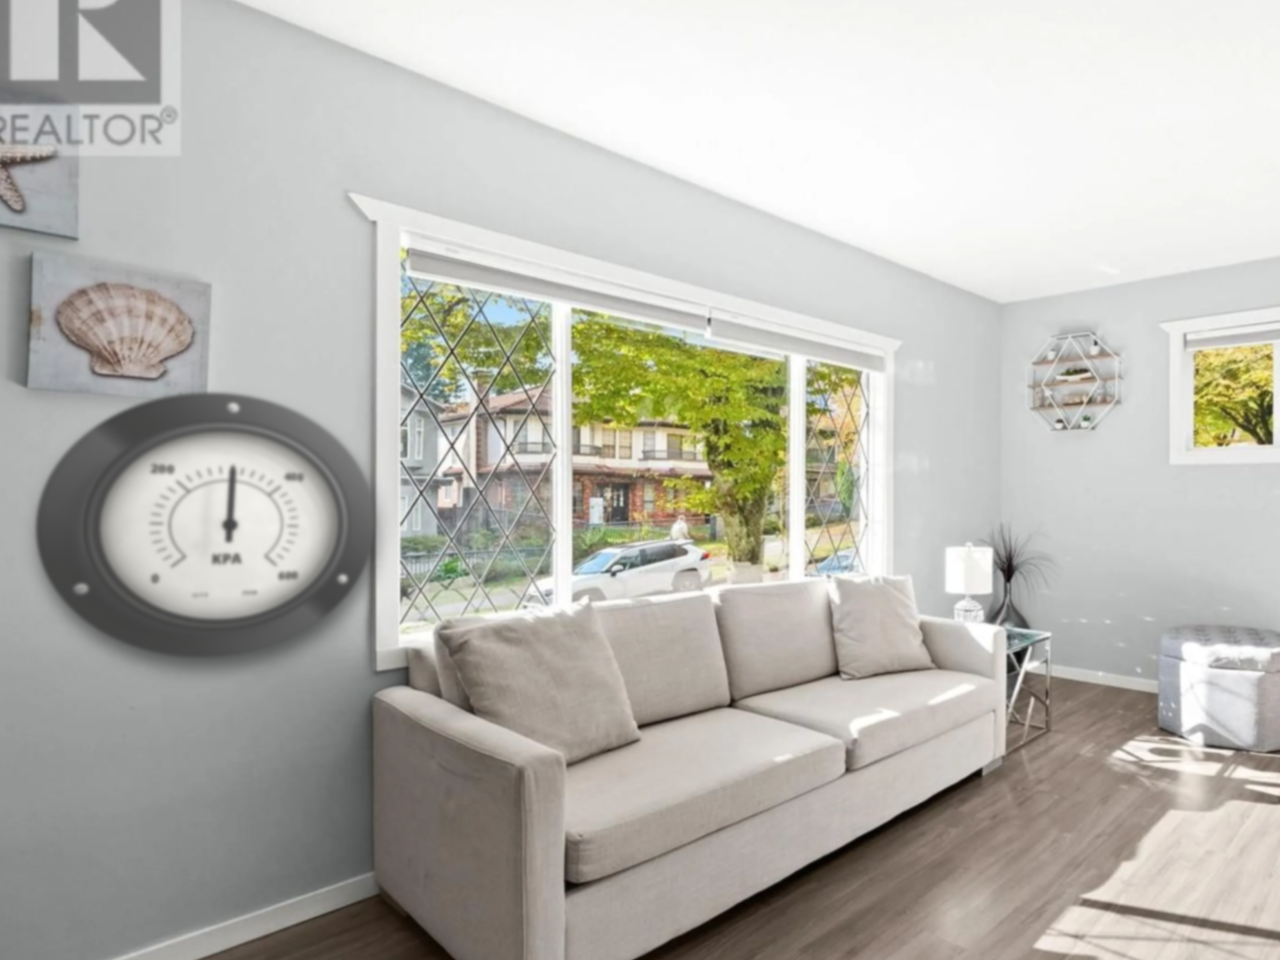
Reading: **300** kPa
